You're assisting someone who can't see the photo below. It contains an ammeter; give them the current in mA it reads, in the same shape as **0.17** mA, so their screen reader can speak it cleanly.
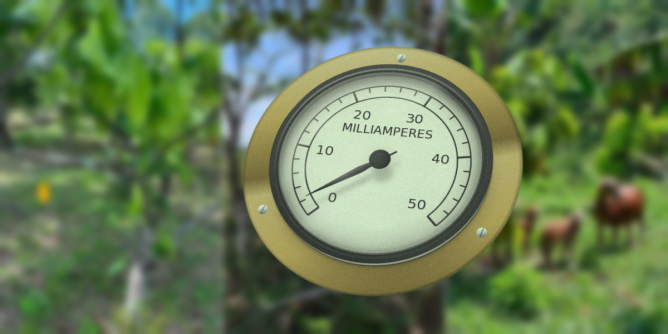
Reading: **2** mA
